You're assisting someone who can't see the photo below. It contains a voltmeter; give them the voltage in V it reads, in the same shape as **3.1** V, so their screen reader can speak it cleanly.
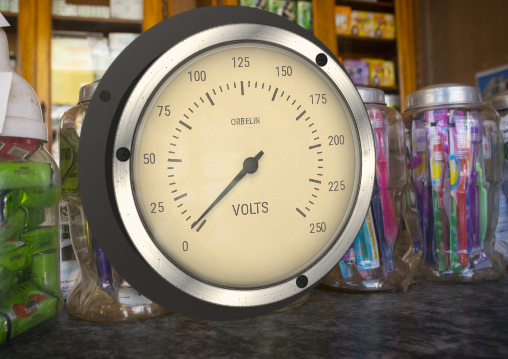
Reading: **5** V
